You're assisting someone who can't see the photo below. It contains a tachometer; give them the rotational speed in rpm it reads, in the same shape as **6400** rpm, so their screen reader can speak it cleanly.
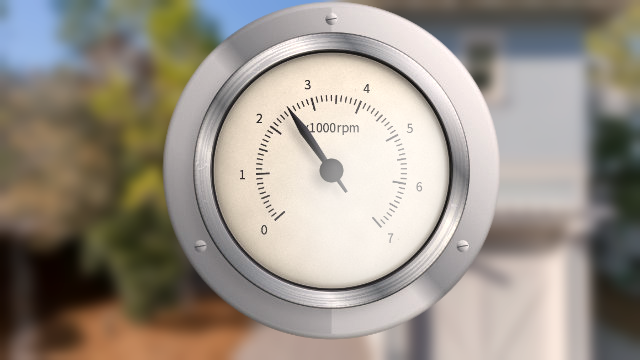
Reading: **2500** rpm
